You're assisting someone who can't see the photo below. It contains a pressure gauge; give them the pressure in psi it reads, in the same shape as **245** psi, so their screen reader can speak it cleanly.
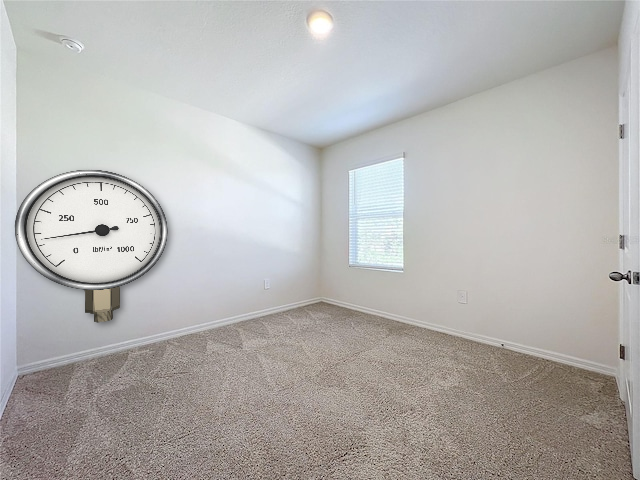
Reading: **125** psi
